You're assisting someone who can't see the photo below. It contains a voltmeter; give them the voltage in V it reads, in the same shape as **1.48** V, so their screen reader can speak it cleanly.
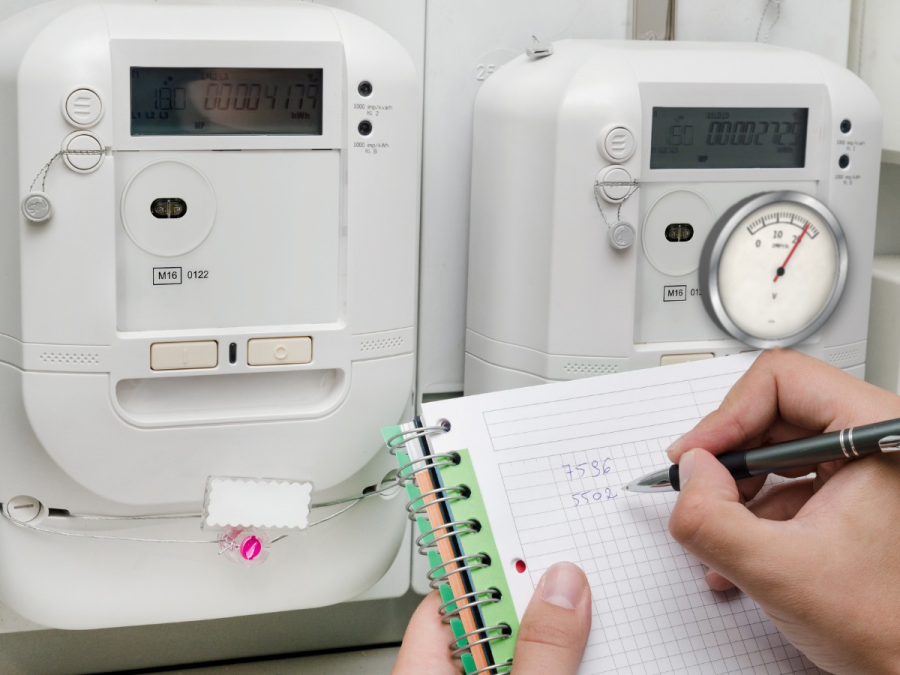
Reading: **20** V
